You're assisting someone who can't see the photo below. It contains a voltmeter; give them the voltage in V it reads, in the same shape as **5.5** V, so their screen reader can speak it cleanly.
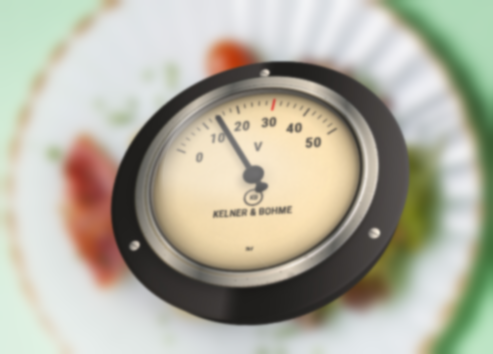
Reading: **14** V
